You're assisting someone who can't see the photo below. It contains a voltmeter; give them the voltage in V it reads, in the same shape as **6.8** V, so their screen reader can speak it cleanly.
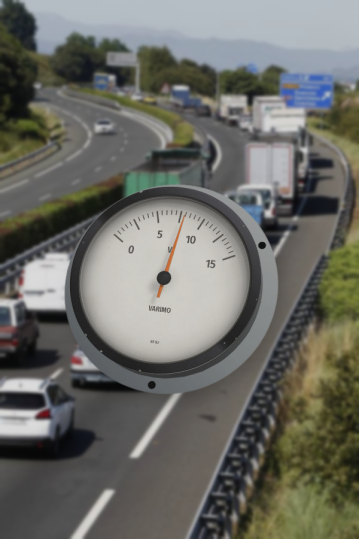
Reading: **8** V
